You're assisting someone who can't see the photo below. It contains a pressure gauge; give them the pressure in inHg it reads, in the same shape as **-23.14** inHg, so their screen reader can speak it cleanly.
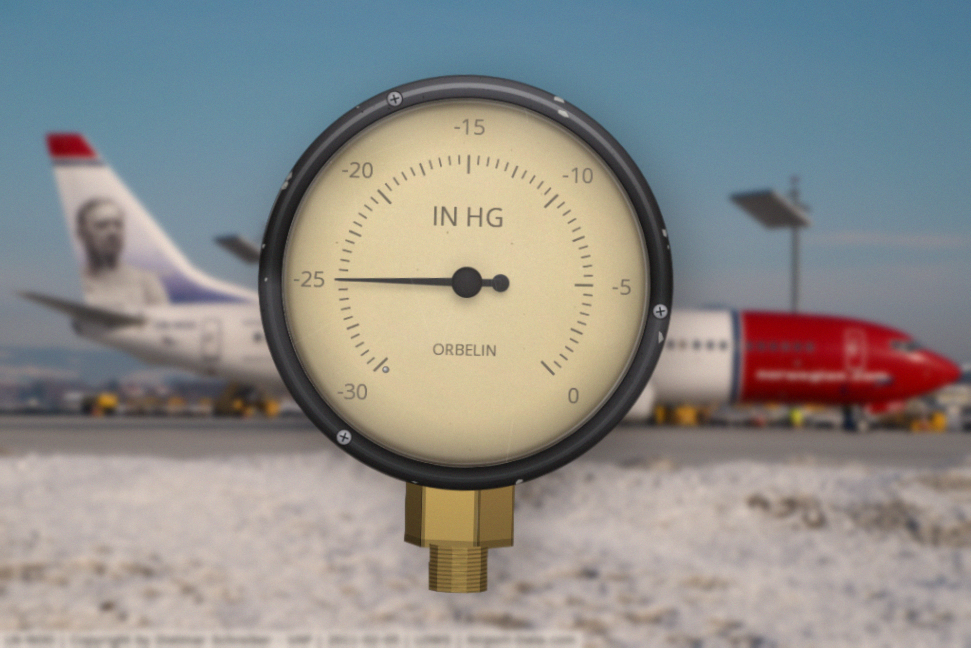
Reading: **-25** inHg
